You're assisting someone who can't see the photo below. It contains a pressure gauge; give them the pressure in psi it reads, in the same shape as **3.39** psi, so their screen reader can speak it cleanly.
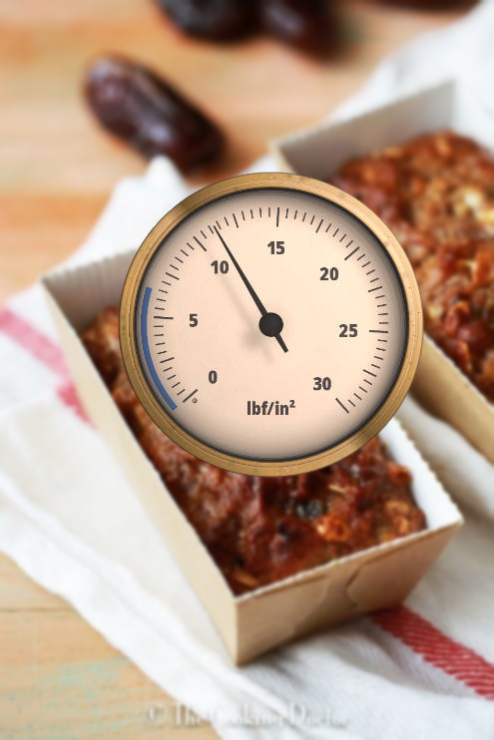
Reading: **11.25** psi
